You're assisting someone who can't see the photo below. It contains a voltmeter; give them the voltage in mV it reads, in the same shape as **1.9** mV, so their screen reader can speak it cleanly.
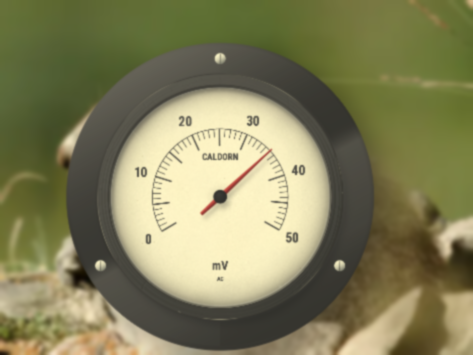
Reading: **35** mV
